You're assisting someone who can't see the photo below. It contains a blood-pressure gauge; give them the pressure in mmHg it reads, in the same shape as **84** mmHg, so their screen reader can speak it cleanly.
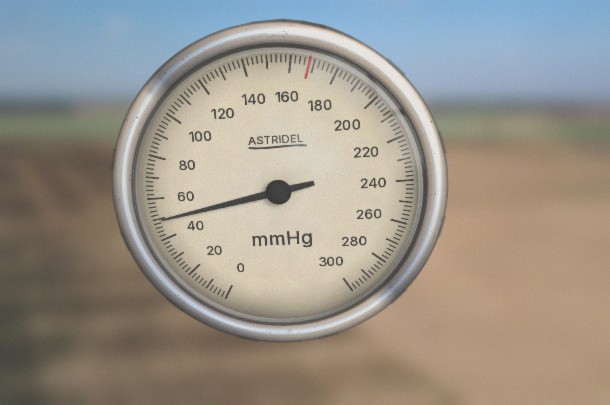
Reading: **50** mmHg
